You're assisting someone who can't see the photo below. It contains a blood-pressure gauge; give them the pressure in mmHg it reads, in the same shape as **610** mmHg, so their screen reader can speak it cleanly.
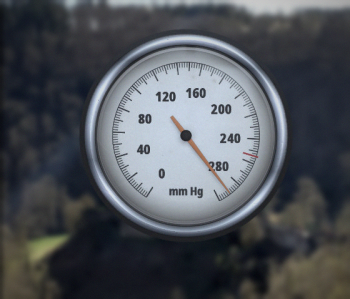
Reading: **290** mmHg
